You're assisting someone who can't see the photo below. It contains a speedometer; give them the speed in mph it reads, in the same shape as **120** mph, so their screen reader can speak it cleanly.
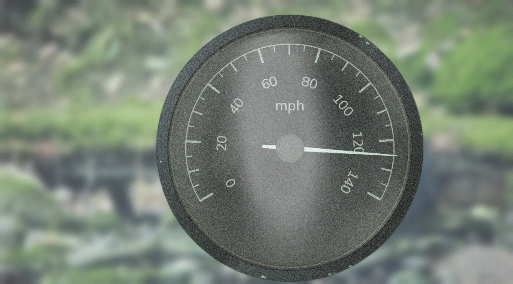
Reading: **125** mph
